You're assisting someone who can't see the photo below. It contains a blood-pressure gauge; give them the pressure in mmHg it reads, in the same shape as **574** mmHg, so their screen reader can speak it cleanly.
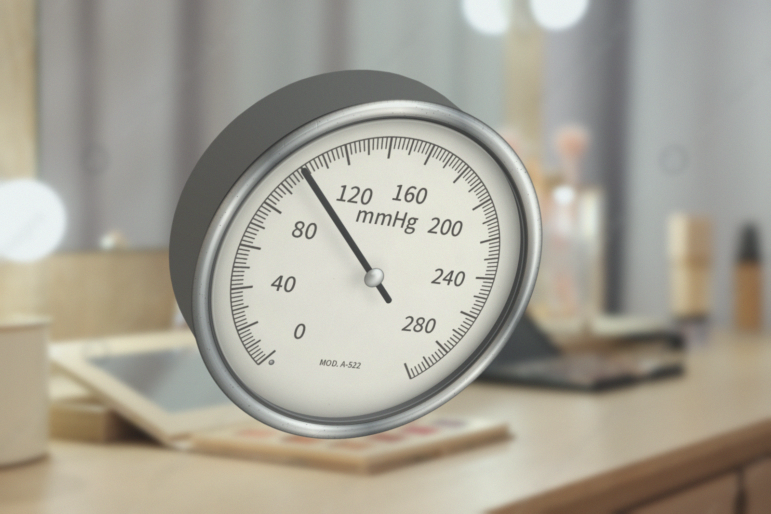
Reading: **100** mmHg
